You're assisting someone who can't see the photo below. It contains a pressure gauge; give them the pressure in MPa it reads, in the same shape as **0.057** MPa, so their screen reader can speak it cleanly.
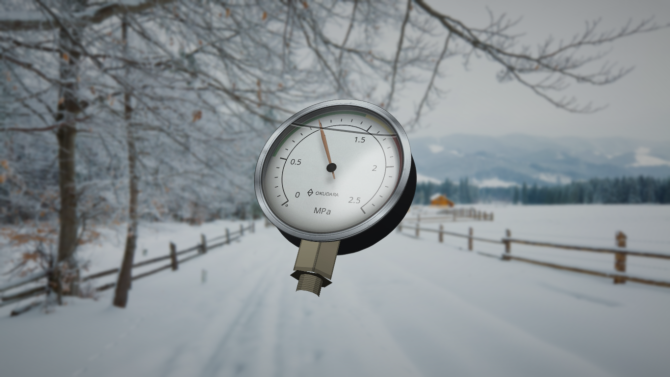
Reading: **1** MPa
